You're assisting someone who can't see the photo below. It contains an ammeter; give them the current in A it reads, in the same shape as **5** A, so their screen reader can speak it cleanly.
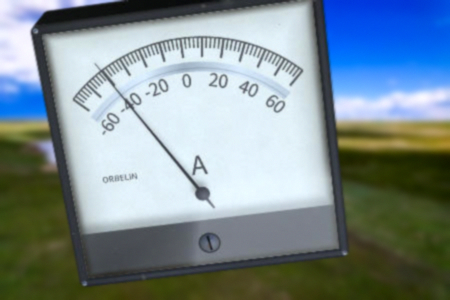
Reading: **-40** A
